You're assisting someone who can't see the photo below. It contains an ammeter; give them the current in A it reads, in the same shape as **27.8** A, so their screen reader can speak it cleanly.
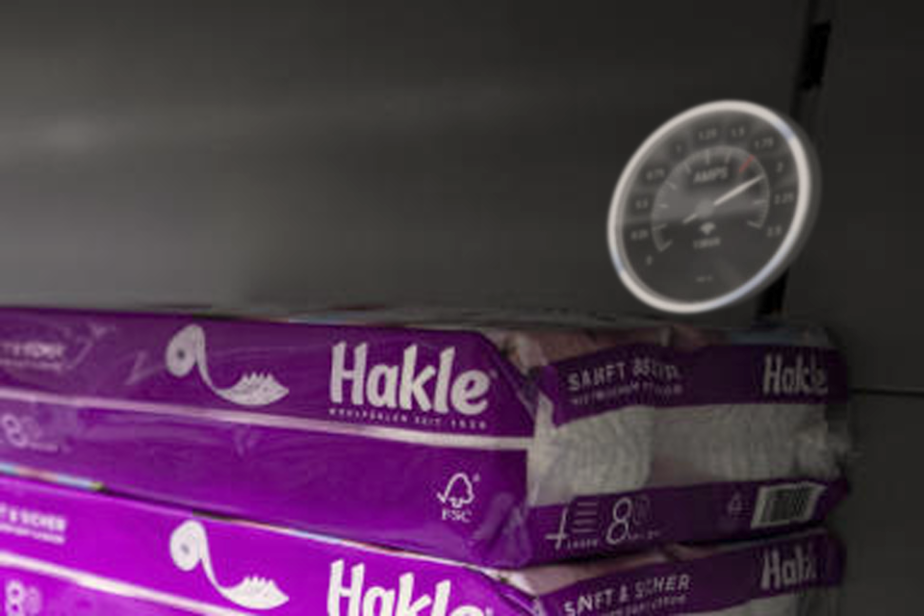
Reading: **2** A
